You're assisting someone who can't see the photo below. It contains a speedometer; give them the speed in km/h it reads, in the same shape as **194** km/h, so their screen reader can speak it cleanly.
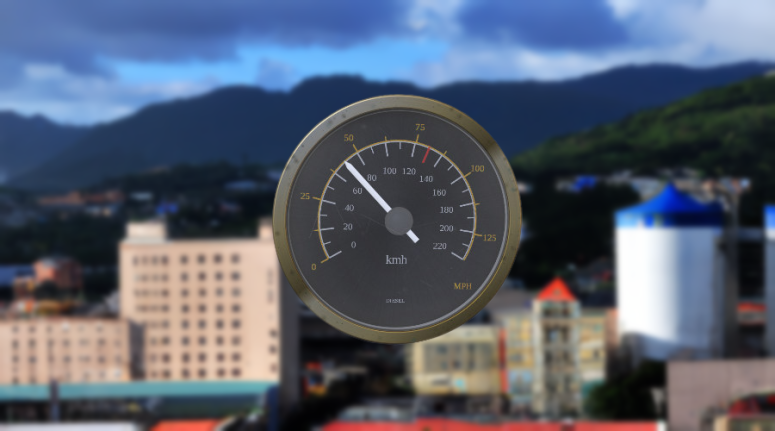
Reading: **70** km/h
